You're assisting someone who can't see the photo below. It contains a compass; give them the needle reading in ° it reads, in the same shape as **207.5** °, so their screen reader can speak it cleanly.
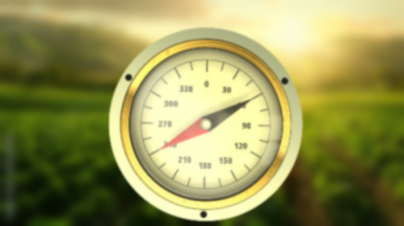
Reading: **240** °
